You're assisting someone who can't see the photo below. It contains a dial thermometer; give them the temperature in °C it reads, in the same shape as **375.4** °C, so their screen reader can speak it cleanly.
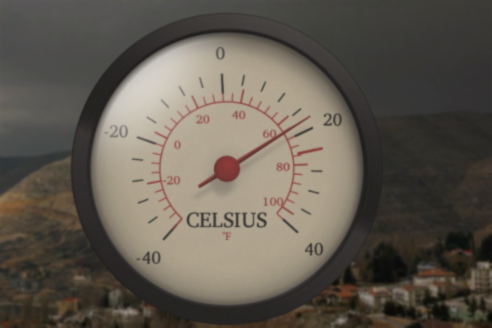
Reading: **18** °C
